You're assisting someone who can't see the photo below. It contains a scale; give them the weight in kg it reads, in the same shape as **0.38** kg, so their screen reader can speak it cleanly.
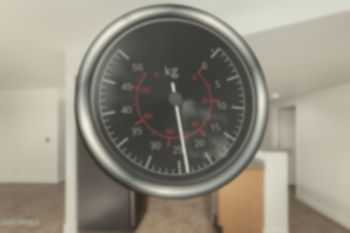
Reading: **24** kg
